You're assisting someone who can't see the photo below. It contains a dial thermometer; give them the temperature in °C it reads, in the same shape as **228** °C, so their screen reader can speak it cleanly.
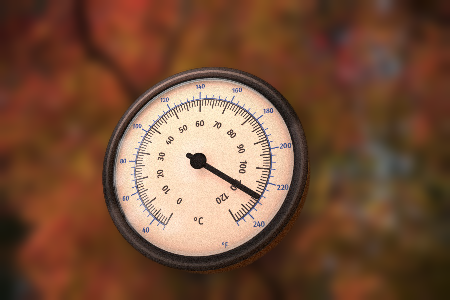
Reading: **110** °C
